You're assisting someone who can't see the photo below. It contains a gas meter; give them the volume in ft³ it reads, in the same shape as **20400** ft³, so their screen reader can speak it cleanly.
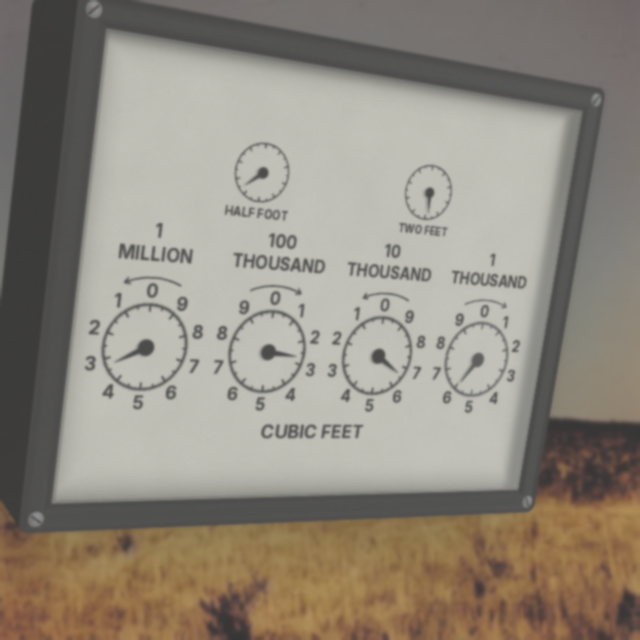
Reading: **326600** ft³
